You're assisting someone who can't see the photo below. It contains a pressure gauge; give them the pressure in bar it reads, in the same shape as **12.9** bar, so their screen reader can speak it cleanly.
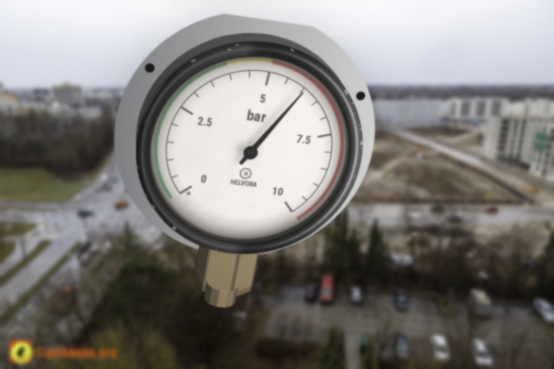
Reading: **6** bar
